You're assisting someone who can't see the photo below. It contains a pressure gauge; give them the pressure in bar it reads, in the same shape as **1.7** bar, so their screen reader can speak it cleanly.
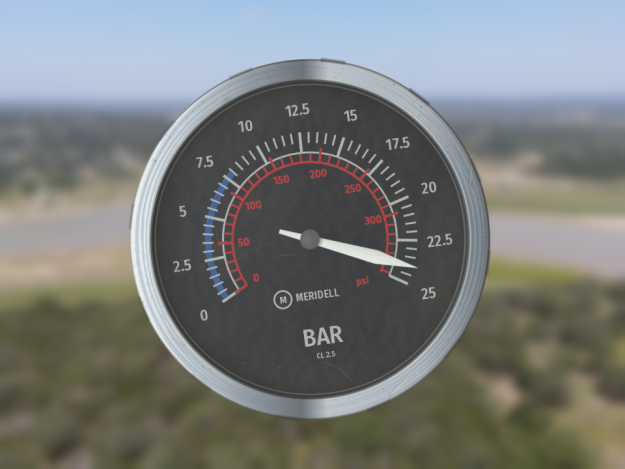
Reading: **24** bar
